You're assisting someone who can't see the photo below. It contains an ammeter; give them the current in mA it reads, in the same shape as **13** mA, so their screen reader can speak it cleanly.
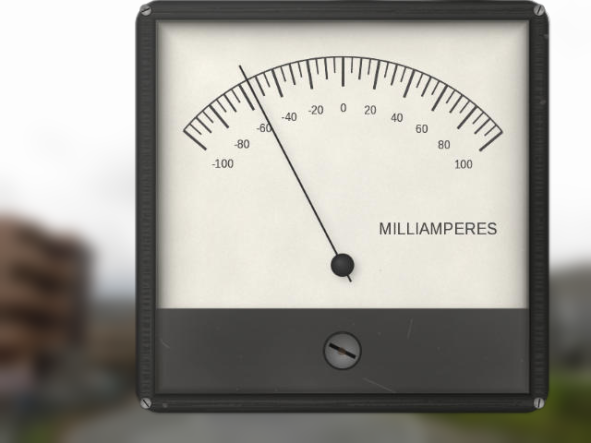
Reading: **-55** mA
